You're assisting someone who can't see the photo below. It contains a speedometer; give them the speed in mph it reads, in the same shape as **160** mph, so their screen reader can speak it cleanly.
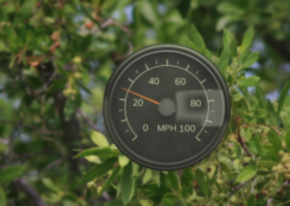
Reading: **25** mph
